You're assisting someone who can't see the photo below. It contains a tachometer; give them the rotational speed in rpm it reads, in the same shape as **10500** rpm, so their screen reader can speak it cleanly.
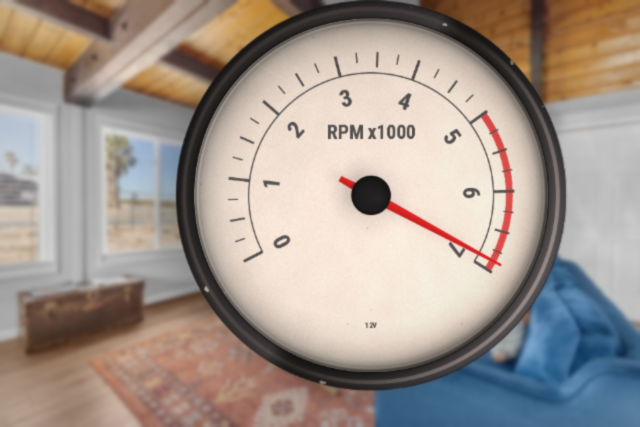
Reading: **6875** rpm
